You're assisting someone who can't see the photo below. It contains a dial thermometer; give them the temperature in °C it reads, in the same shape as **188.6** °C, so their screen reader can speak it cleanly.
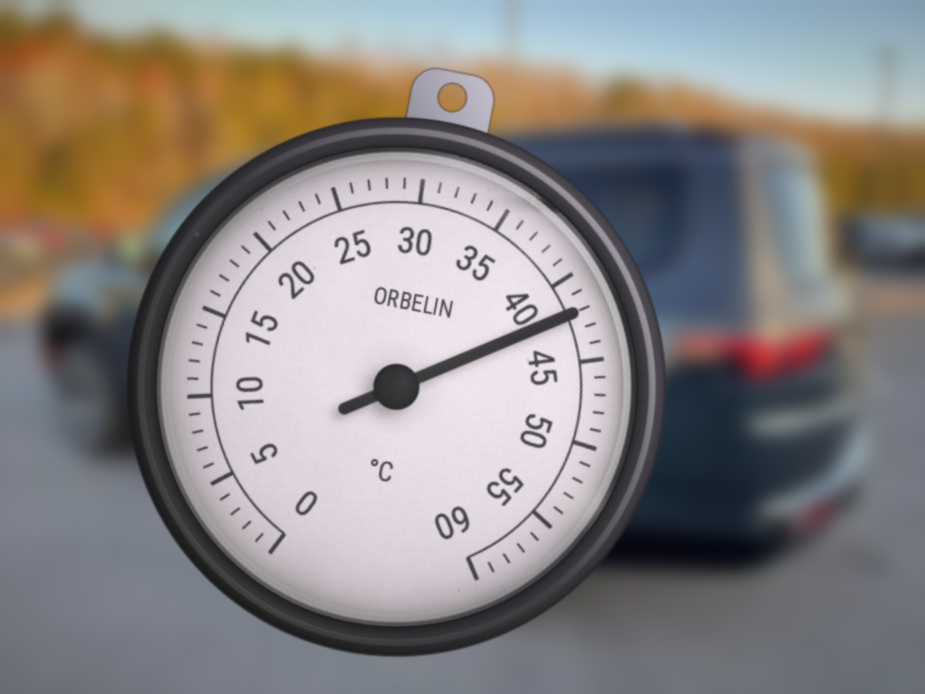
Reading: **42** °C
